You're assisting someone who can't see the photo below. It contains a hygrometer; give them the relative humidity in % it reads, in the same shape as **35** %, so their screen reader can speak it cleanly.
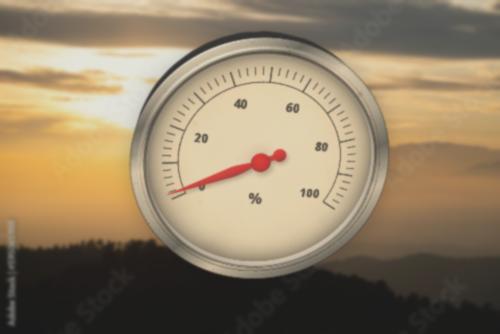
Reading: **2** %
